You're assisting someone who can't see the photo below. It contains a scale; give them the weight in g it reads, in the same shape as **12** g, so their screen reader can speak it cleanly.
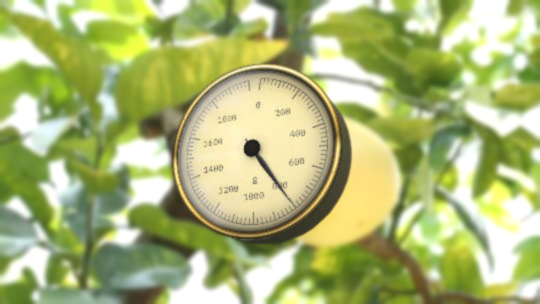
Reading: **800** g
